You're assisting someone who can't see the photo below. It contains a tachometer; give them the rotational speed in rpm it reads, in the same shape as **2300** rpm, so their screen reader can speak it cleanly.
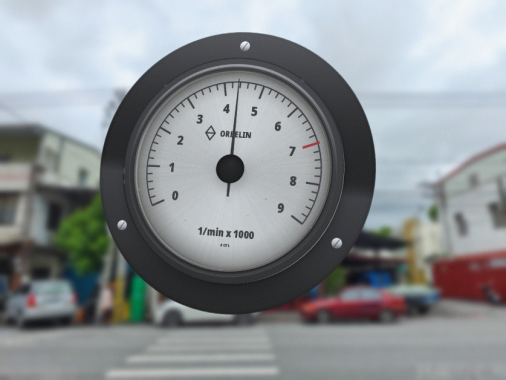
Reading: **4400** rpm
